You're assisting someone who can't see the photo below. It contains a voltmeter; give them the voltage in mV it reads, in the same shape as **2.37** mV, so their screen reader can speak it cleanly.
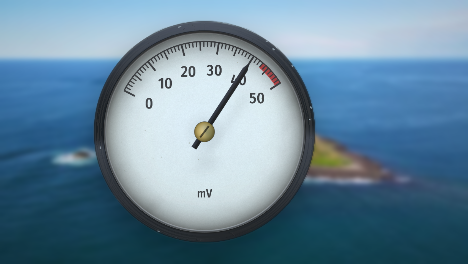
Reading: **40** mV
